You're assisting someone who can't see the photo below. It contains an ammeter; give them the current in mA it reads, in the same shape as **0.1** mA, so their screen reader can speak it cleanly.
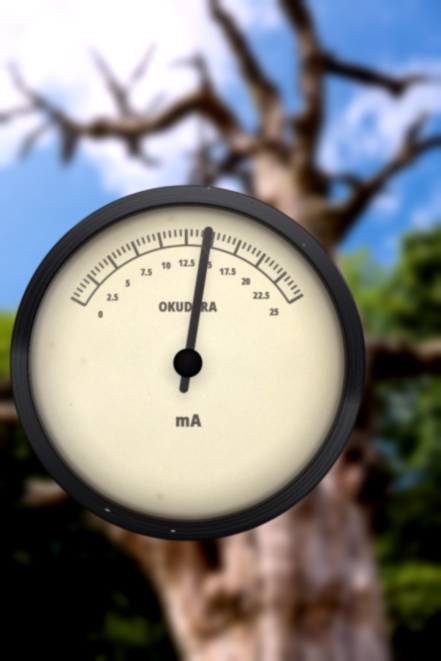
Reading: **14.5** mA
